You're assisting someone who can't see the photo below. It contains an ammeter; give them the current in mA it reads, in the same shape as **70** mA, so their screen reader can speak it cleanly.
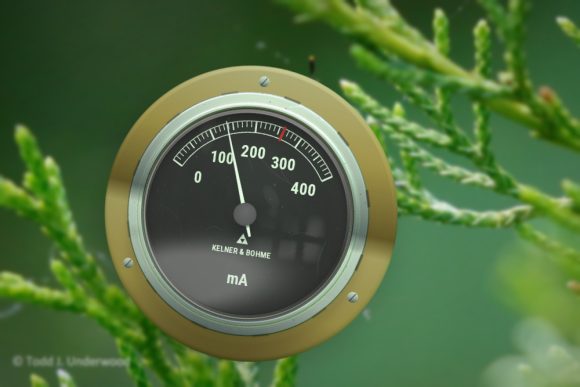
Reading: **140** mA
